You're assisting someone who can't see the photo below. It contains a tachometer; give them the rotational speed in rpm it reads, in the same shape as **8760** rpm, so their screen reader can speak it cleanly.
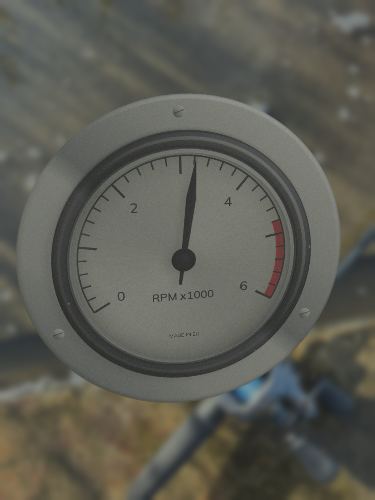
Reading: **3200** rpm
